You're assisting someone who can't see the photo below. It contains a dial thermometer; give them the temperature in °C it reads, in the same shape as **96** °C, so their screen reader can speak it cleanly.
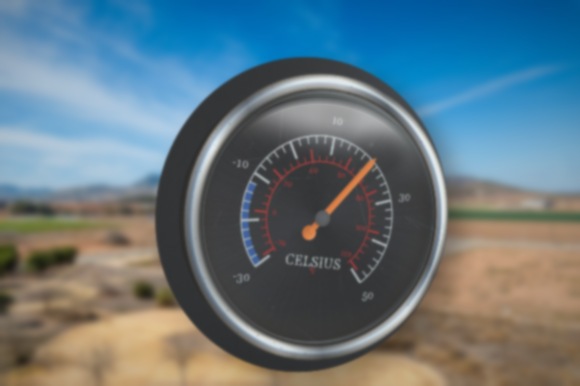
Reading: **20** °C
